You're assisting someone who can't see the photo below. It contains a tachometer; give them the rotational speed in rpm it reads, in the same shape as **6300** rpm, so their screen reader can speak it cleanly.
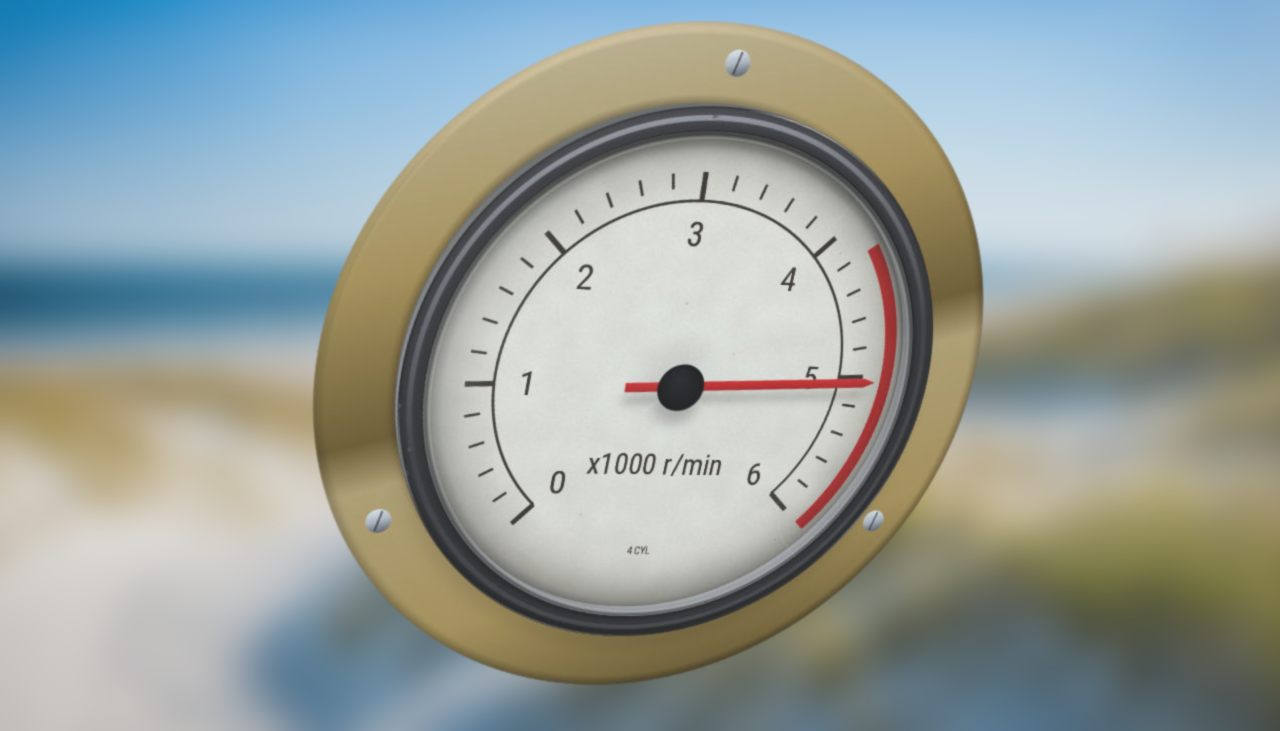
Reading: **5000** rpm
